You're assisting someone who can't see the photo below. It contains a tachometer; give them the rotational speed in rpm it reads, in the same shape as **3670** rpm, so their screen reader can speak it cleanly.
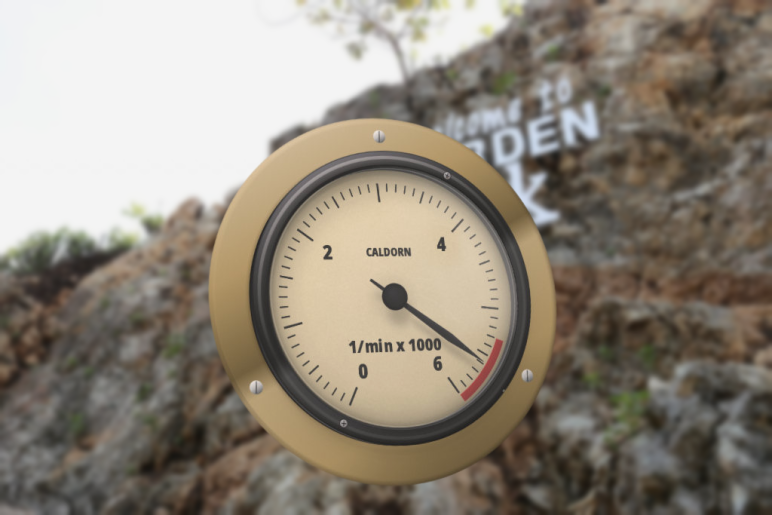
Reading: **5600** rpm
